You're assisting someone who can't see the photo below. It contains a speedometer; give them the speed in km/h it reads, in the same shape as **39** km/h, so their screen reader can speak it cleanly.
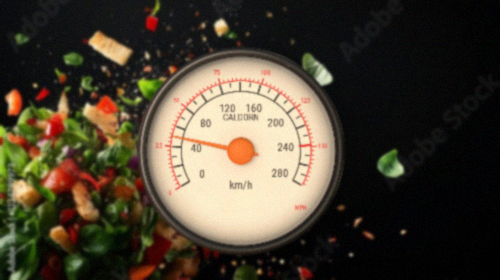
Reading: **50** km/h
